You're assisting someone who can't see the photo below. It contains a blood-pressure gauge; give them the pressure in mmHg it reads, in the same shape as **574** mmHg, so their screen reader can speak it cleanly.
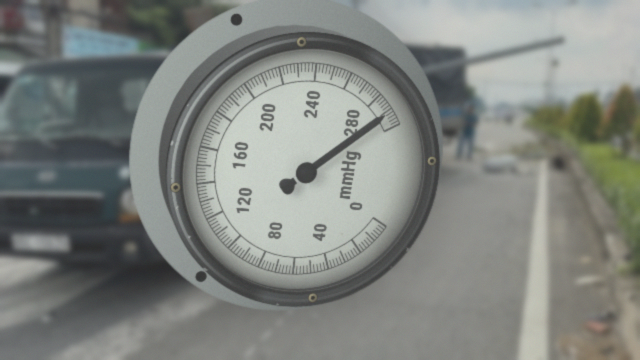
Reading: **290** mmHg
